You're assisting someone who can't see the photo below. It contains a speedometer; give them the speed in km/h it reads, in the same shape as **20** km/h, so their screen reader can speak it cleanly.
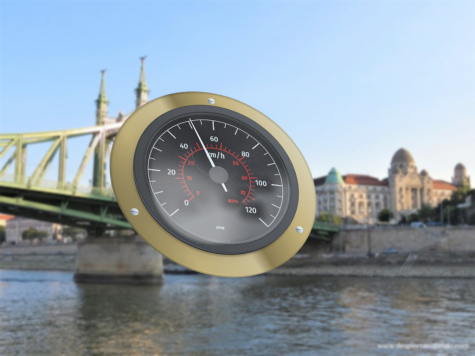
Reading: **50** km/h
